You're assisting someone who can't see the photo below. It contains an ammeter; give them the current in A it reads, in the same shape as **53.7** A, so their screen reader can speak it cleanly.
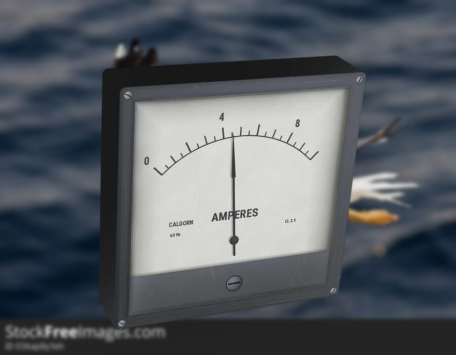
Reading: **4.5** A
